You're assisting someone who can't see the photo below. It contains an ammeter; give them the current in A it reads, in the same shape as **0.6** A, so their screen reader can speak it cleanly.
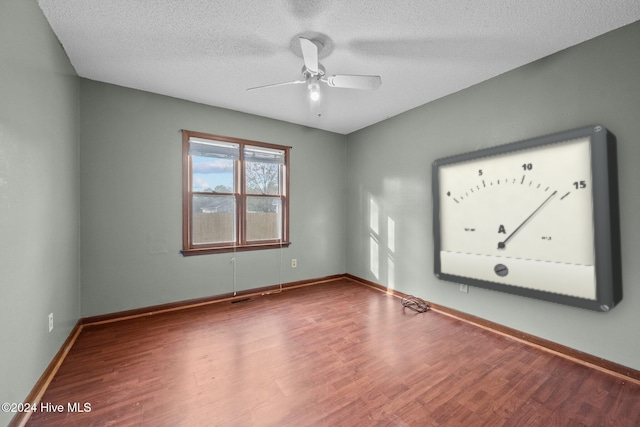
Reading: **14** A
